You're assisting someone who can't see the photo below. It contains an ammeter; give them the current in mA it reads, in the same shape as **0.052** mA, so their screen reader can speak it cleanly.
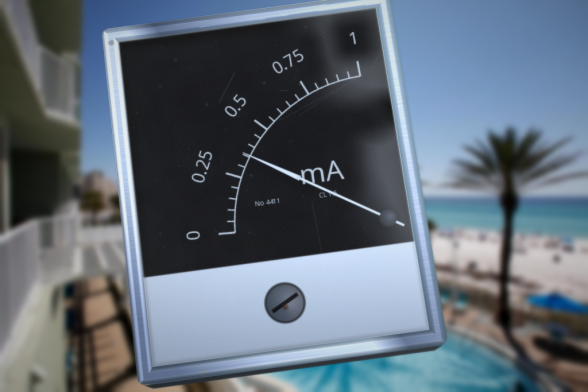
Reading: **0.35** mA
